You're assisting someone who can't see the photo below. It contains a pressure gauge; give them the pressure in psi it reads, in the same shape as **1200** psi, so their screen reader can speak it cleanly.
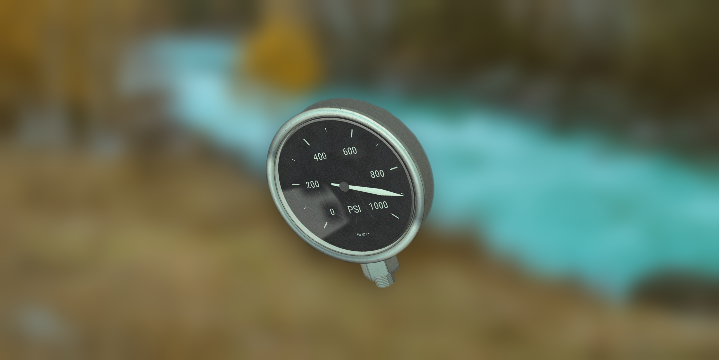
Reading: **900** psi
